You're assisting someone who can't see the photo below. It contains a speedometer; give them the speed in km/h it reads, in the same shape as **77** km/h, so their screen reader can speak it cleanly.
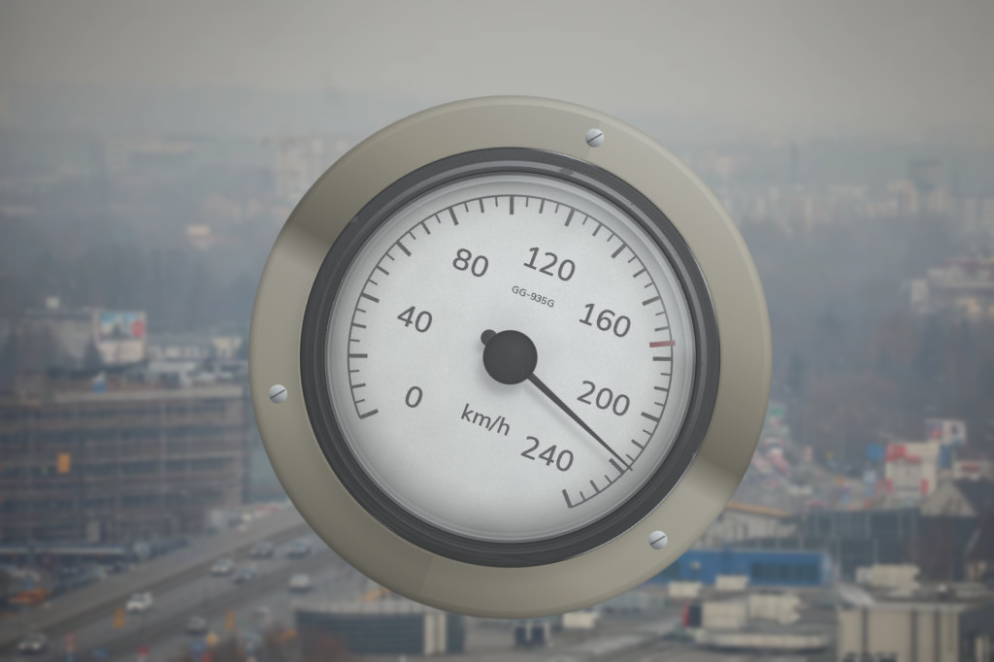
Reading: **217.5** km/h
